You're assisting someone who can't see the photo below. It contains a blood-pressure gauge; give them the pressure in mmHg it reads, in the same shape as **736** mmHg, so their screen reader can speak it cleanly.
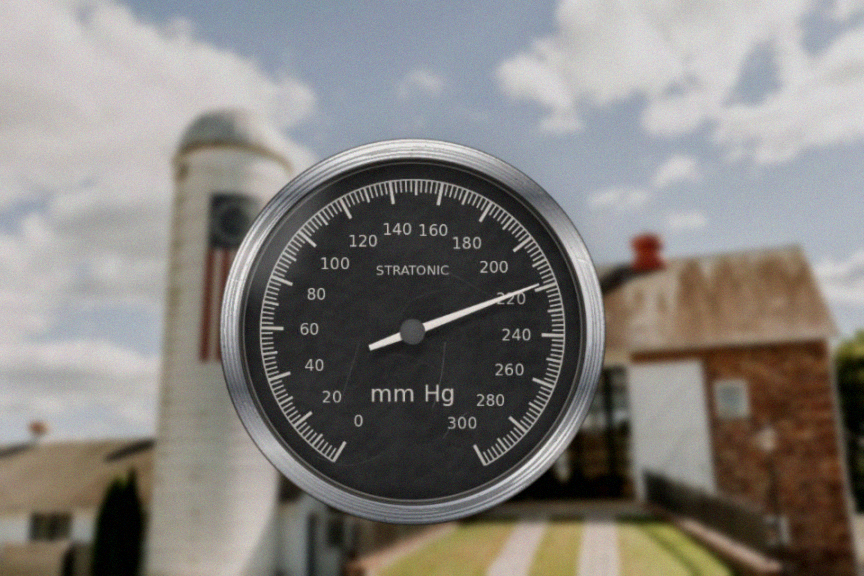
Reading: **218** mmHg
